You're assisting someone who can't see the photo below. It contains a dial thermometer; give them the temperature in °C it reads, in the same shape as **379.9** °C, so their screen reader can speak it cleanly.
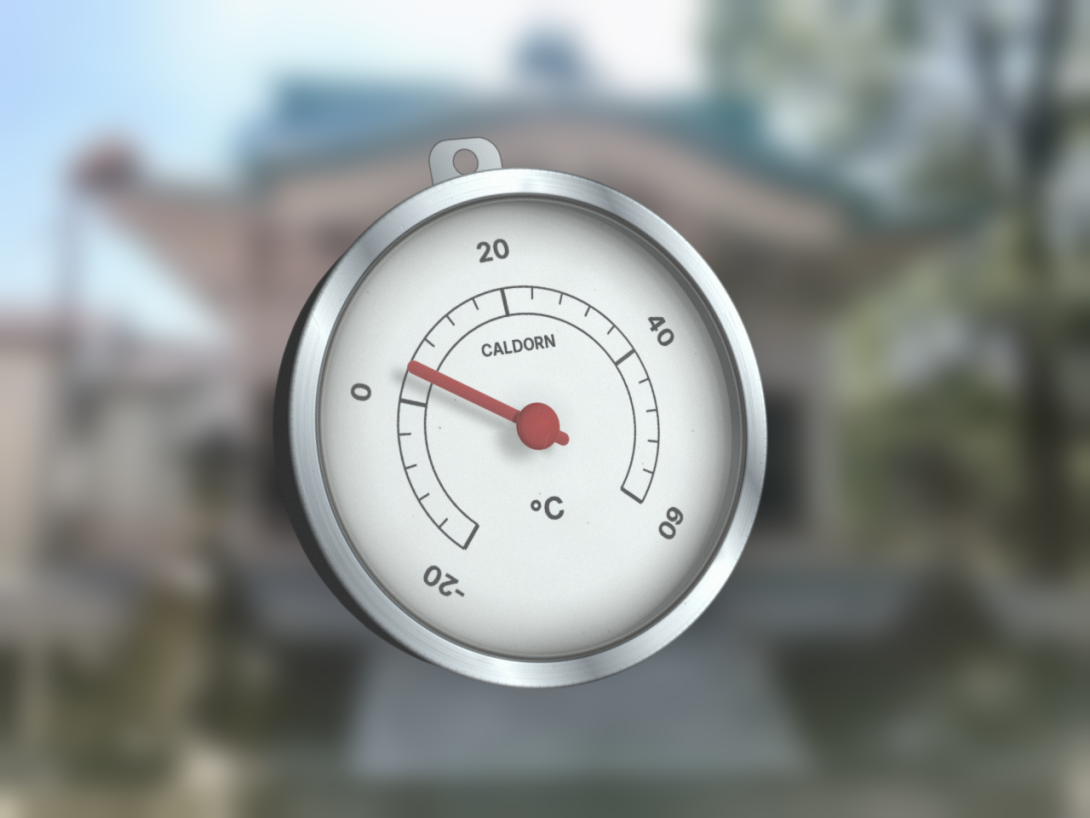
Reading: **4** °C
